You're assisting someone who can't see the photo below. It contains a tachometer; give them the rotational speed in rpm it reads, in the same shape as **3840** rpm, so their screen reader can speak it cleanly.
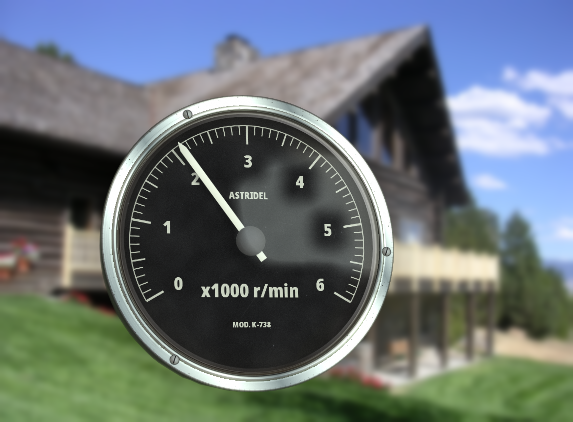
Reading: **2100** rpm
